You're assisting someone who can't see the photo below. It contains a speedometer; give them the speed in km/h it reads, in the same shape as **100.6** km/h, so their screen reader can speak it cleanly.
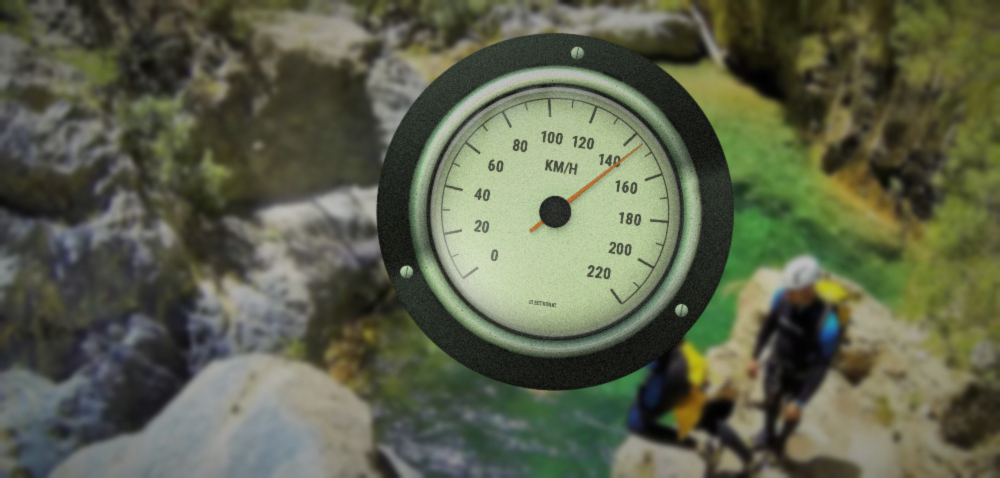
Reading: **145** km/h
